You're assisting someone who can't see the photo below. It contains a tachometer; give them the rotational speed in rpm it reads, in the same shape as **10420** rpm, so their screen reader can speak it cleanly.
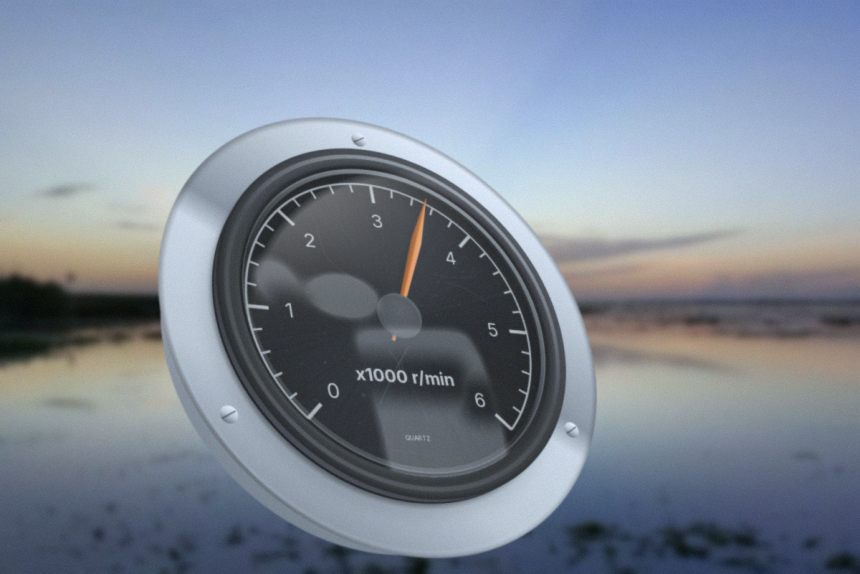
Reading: **3500** rpm
